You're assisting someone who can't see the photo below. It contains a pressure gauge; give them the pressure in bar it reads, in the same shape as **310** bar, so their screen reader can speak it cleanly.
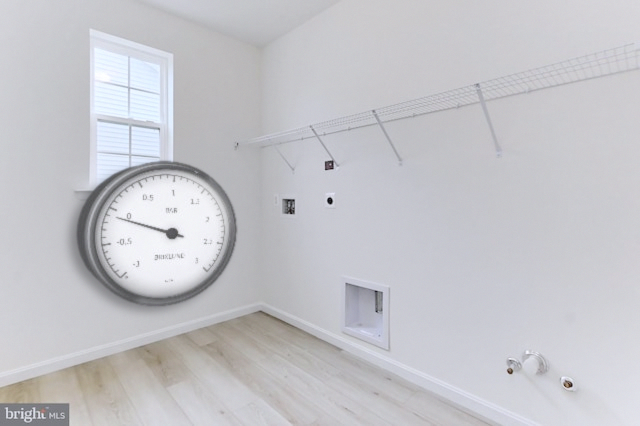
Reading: **-0.1** bar
